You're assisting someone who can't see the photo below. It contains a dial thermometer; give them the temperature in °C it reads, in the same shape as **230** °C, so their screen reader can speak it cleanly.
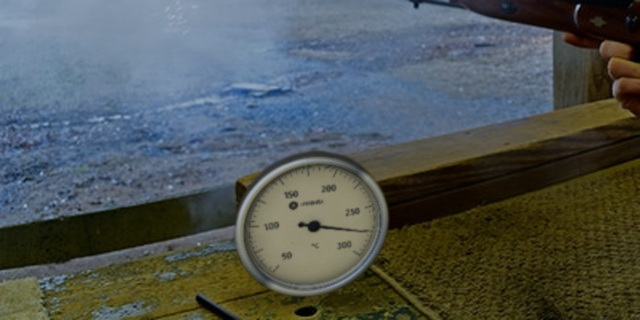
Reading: **275** °C
